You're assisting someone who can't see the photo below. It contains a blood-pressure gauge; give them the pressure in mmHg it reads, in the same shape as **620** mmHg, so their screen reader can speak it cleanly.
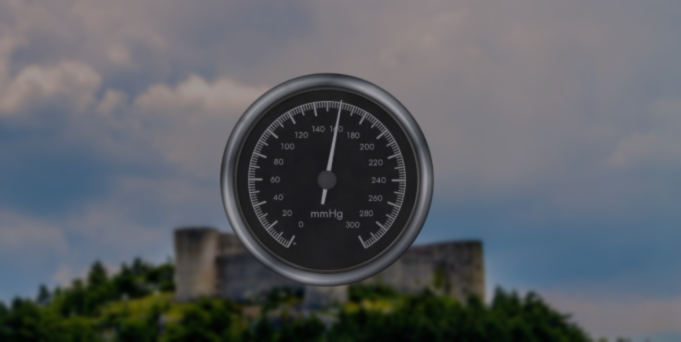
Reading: **160** mmHg
